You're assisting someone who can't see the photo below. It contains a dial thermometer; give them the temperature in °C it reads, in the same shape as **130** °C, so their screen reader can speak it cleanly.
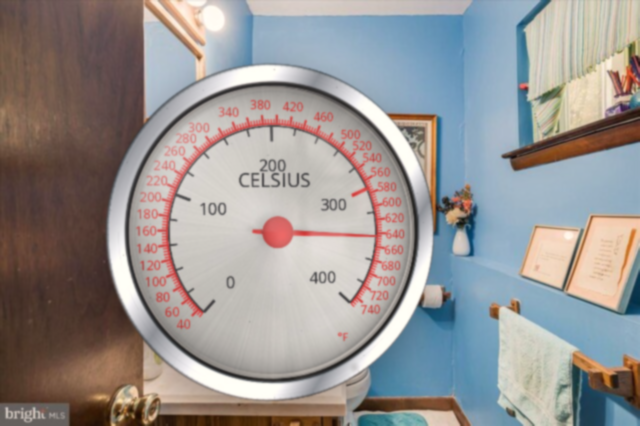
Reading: **340** °C
